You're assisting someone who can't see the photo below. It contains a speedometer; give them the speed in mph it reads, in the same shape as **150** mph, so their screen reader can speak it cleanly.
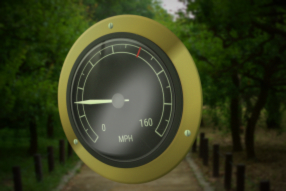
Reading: **30** mph
